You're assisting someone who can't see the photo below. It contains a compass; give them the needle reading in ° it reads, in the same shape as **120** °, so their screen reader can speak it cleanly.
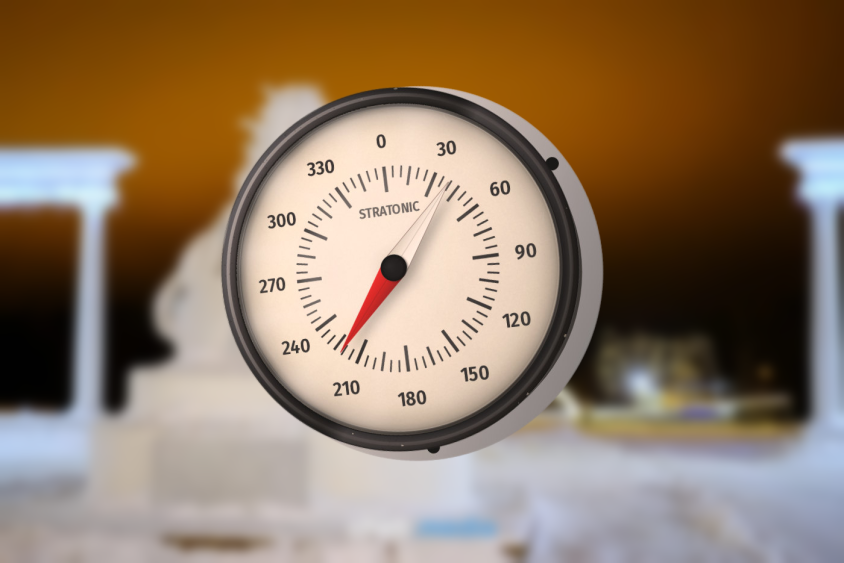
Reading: **220** °
